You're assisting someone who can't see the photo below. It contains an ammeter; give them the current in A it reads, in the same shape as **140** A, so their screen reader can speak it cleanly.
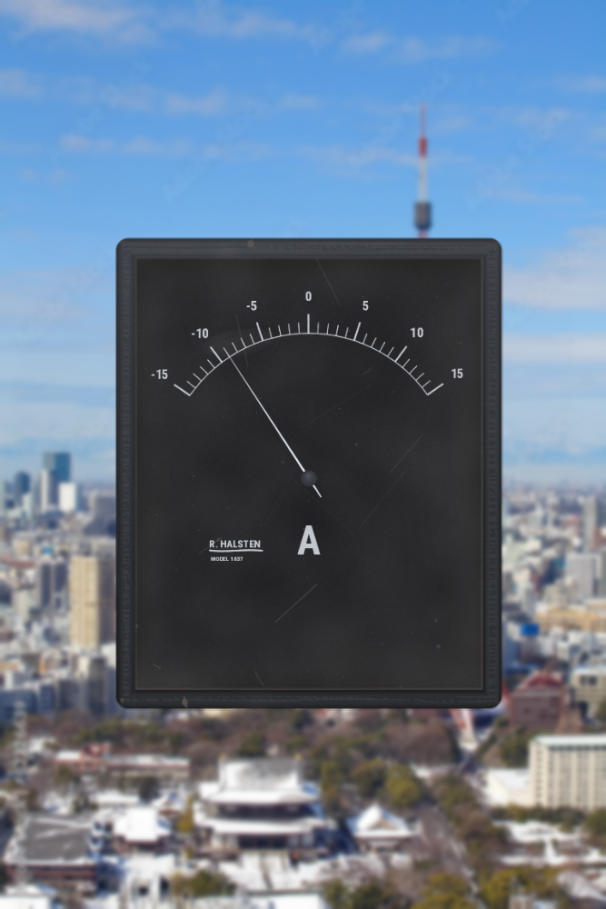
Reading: **-9** A
